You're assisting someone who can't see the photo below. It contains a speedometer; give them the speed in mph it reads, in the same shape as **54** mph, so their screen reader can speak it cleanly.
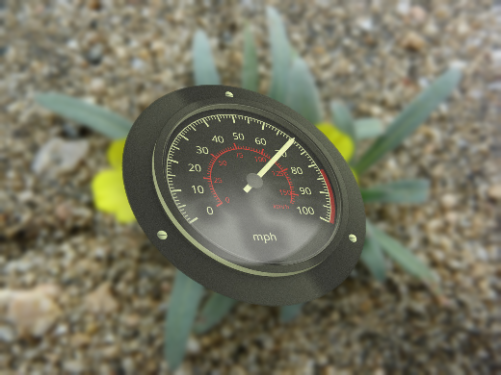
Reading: **70** mph
